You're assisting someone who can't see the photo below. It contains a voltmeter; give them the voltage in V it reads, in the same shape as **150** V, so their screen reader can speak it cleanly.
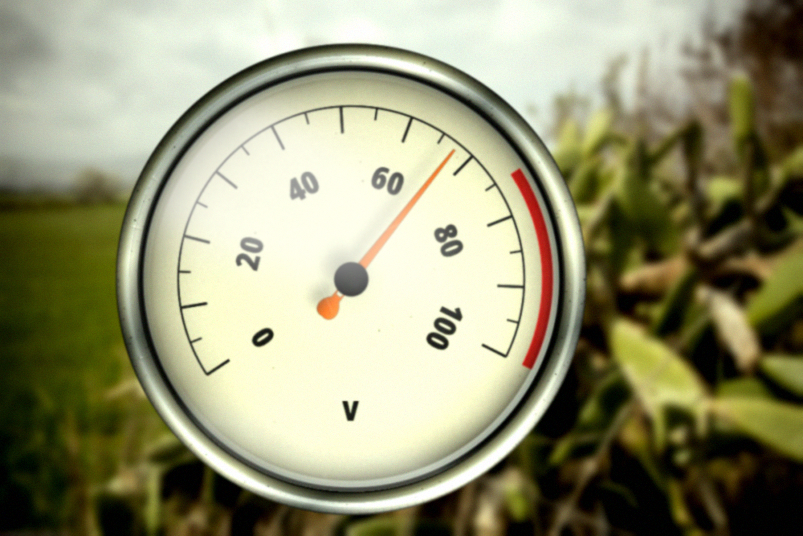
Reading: **67.5** V
